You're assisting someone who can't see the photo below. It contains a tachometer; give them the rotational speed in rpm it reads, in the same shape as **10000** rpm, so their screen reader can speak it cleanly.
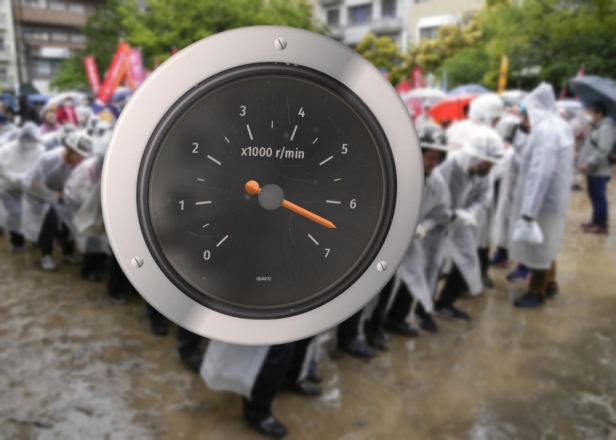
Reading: **6500** rpm
